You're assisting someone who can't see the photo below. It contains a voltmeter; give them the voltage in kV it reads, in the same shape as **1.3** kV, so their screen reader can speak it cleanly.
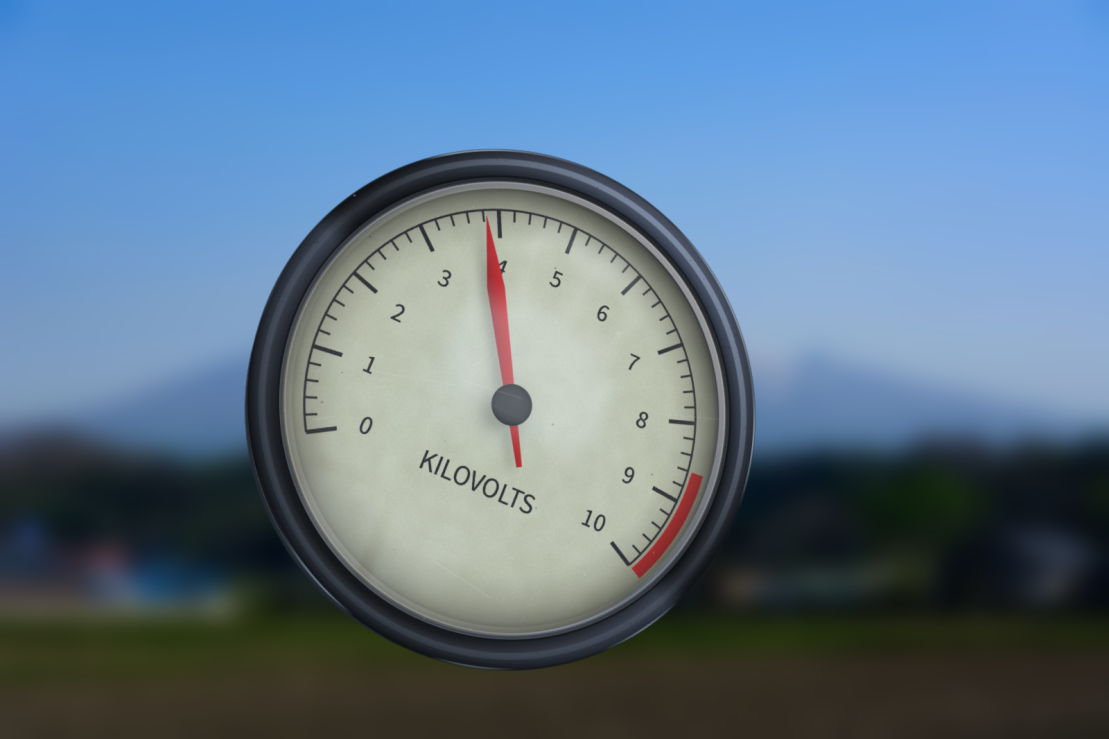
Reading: **3.8** kV
